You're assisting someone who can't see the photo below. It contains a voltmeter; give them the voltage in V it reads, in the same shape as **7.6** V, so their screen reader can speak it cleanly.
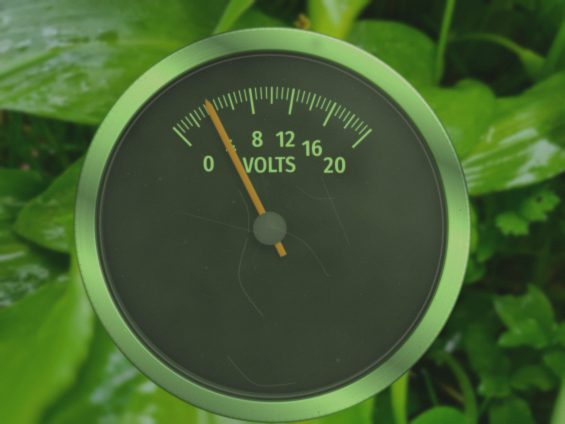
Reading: **4** V
